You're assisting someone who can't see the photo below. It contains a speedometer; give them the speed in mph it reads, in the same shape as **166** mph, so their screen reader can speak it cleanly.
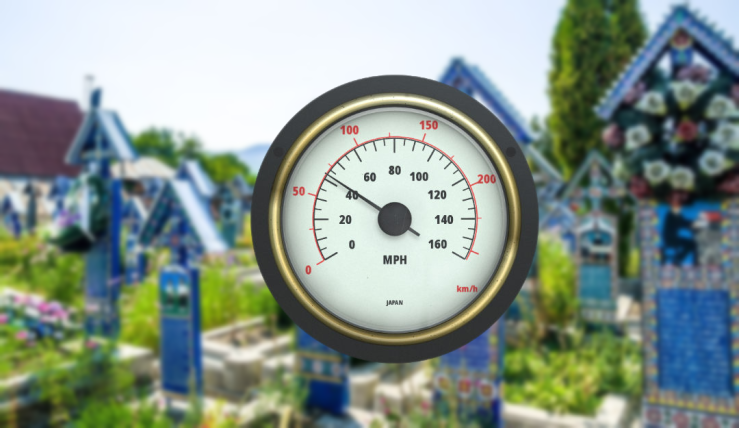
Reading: **42.5** mph
